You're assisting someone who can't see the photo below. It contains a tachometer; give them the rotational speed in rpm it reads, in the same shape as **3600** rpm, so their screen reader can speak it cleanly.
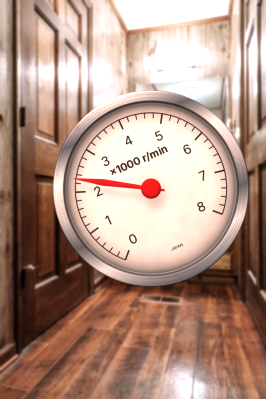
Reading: **2300** rpm
